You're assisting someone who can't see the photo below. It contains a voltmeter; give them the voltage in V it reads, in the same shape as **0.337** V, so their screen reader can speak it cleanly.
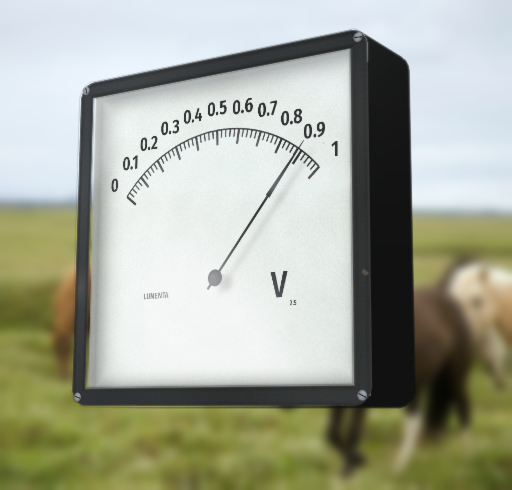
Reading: **0.9** V
